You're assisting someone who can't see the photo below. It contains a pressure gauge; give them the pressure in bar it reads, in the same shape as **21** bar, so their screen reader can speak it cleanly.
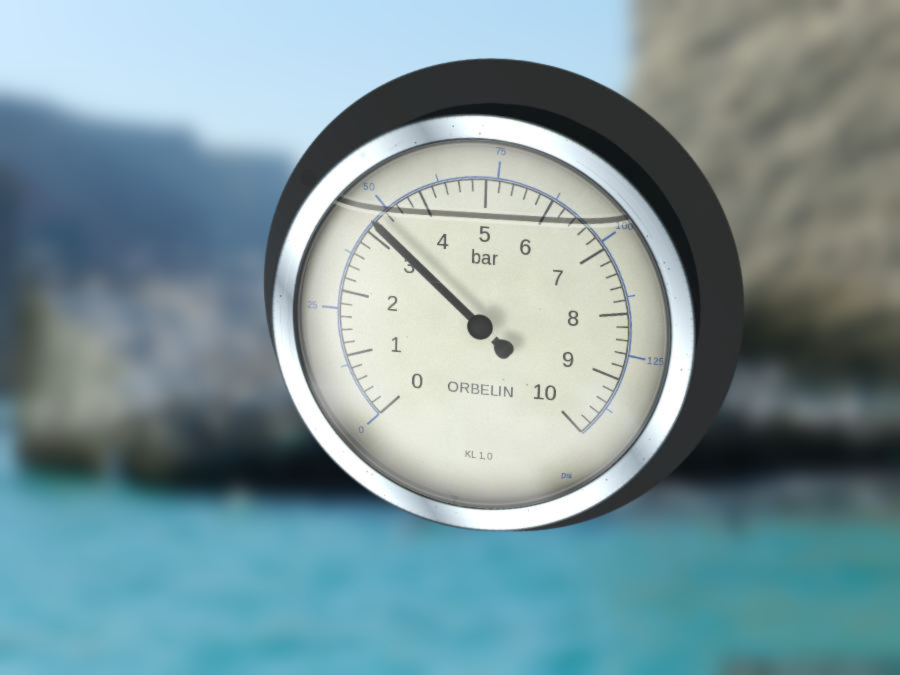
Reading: **3.2** bar
